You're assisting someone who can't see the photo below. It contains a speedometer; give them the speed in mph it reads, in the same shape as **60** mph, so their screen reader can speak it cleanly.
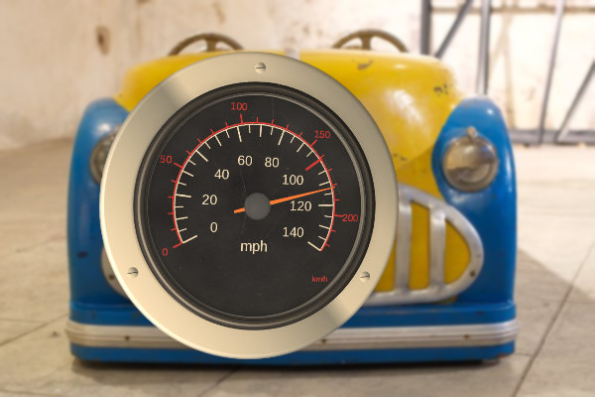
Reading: **112.5** mph
